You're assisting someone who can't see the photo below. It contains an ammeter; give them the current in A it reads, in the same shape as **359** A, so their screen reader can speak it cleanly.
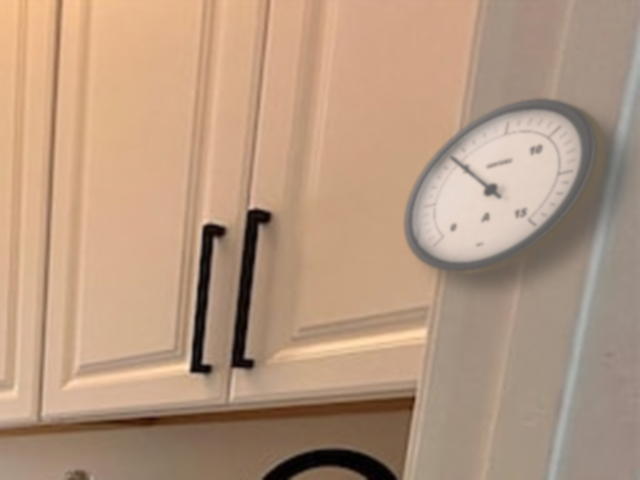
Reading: **5** A
